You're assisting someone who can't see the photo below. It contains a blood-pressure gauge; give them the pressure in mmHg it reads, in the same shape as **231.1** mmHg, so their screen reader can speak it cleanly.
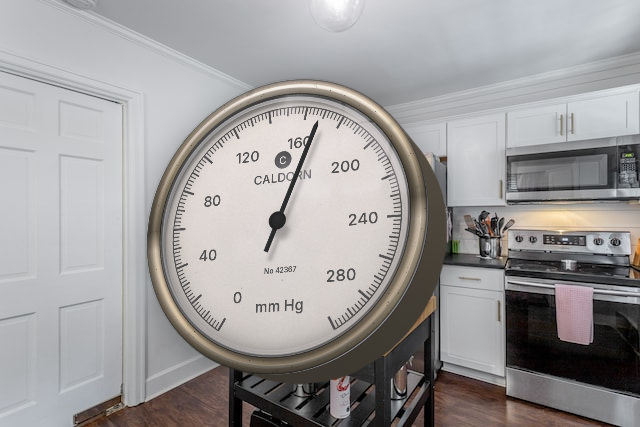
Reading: **170** mmHg
